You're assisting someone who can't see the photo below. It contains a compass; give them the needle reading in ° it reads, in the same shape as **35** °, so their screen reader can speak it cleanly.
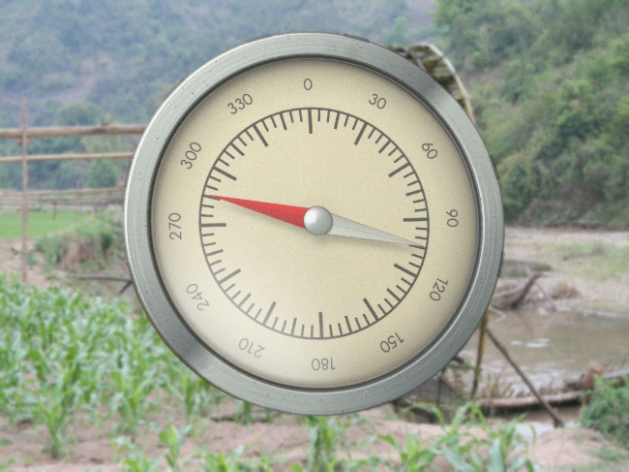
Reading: **285** °
